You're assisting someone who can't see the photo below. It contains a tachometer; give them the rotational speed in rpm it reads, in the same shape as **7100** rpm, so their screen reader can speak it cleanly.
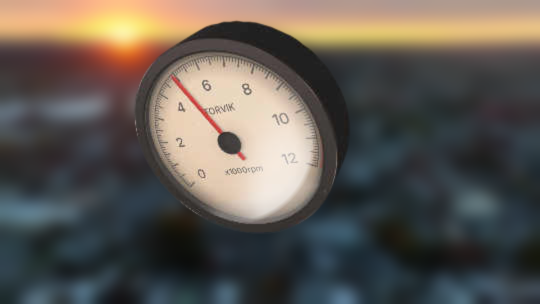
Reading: **5000** rpm
